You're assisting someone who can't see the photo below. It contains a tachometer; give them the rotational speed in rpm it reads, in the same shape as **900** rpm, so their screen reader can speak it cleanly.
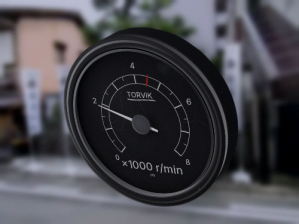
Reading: **2000** rpm
